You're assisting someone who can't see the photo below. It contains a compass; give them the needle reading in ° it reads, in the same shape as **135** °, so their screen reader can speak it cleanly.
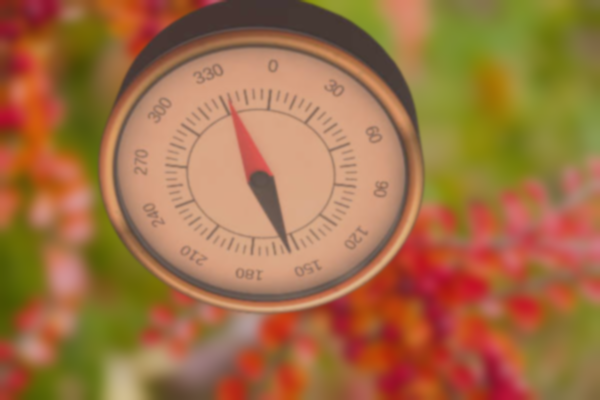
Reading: **335** °
